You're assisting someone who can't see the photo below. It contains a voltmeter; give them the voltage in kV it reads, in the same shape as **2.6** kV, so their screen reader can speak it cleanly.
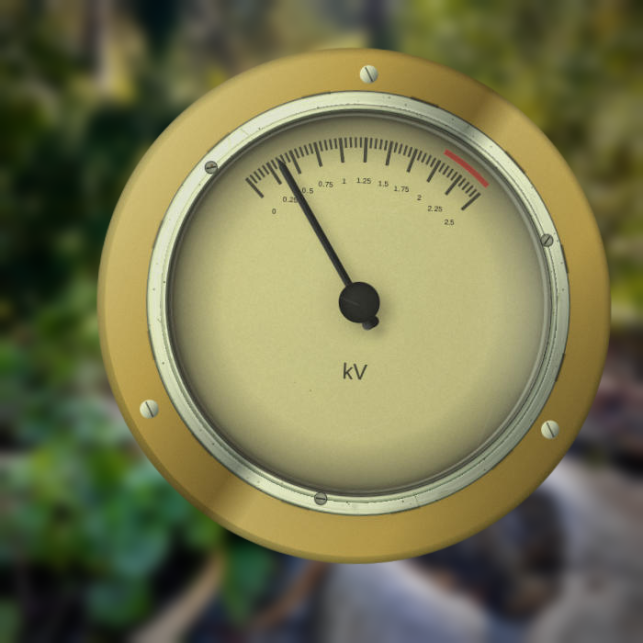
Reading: **0.35** kV
